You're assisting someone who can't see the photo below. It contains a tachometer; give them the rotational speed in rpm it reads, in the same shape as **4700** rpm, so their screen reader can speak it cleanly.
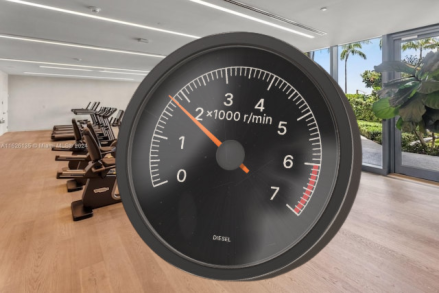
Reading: **1800** rpm
